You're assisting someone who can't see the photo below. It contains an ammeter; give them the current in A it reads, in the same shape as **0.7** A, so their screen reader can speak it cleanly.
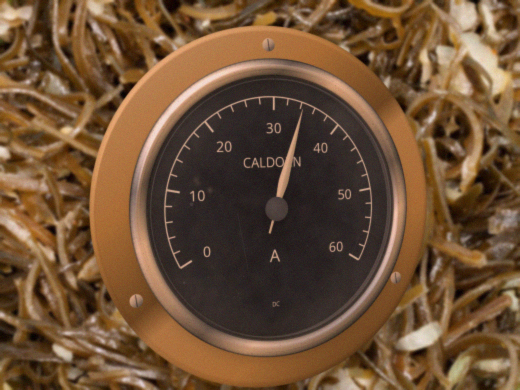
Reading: **34** A
